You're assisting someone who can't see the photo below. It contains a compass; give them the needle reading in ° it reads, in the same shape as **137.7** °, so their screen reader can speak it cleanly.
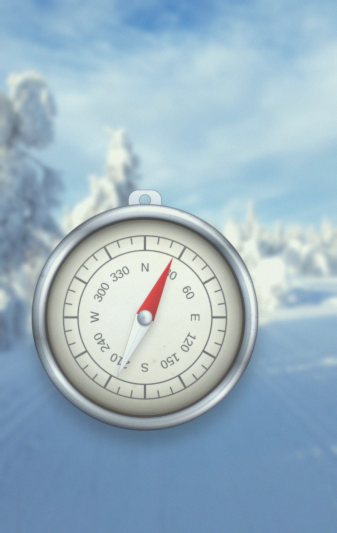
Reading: **25** °
